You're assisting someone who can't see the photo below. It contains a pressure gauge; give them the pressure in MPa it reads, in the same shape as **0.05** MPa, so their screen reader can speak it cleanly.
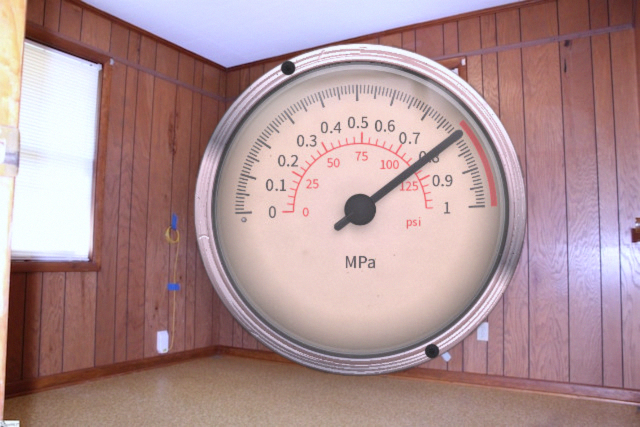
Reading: **0.8** MPa
